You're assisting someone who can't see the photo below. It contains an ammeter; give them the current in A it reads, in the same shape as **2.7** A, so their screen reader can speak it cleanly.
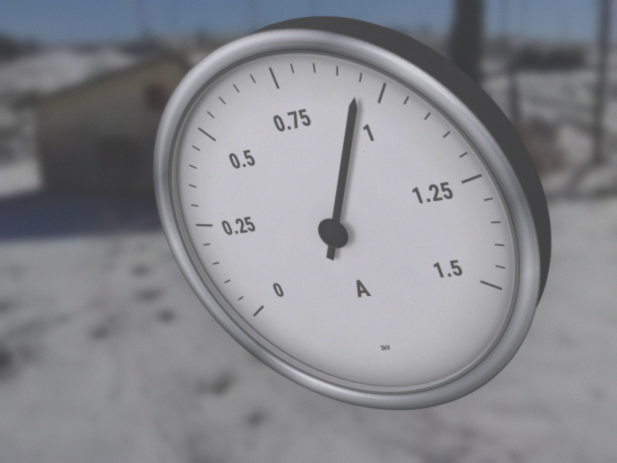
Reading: **0.95** A
